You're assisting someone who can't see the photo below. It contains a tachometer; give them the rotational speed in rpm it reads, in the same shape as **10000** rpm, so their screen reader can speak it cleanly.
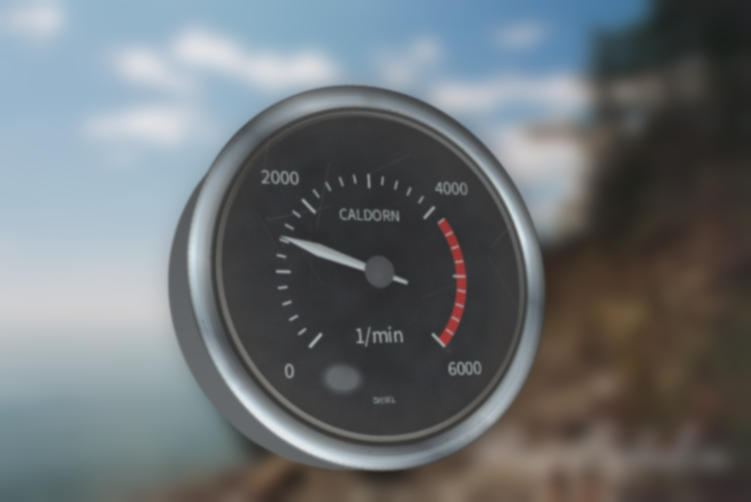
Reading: **1400** rpm
